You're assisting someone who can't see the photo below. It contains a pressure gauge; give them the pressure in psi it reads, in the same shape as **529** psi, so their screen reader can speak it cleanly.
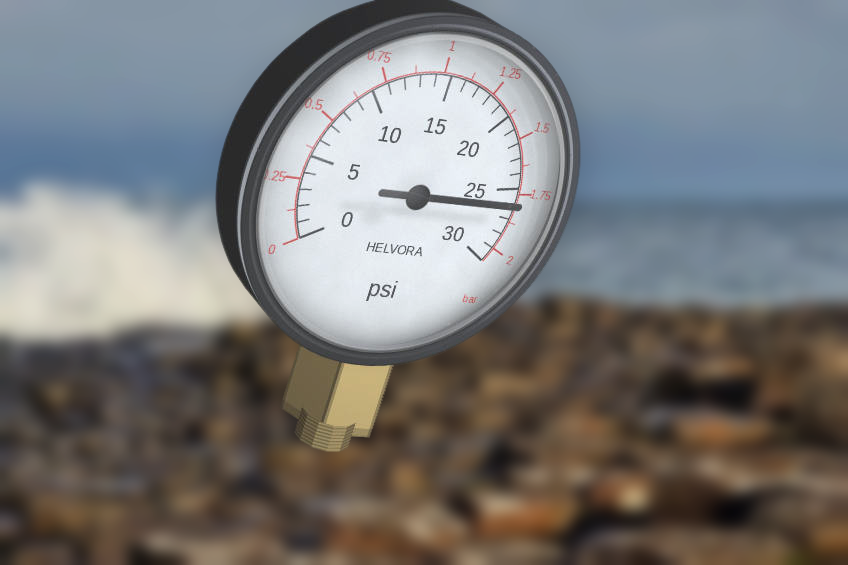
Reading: **26** psi
